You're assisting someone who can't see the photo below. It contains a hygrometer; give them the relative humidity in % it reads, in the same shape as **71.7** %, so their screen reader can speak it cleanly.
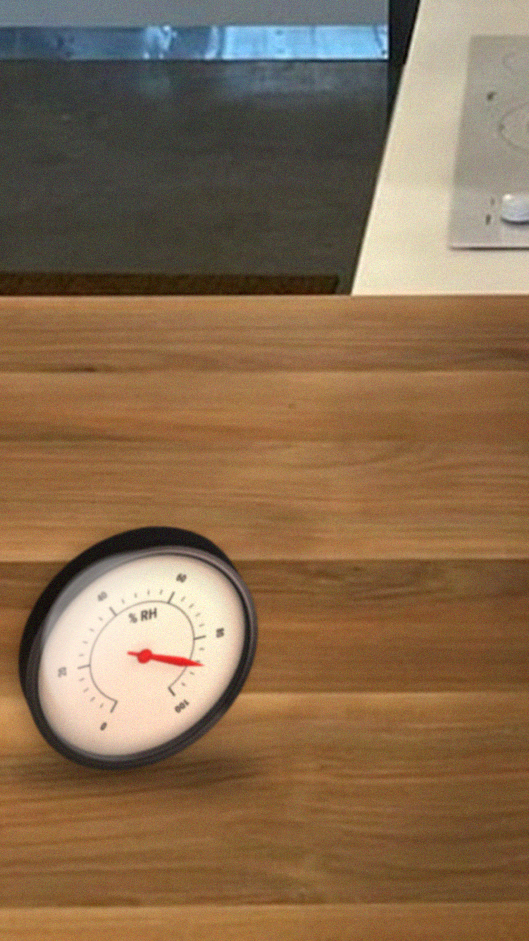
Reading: **88** %
